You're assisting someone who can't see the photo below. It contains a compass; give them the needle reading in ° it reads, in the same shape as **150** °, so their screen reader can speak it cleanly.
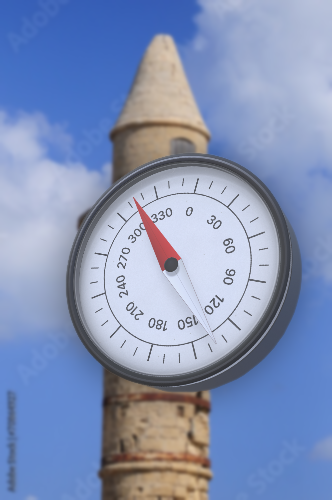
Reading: **315** °
